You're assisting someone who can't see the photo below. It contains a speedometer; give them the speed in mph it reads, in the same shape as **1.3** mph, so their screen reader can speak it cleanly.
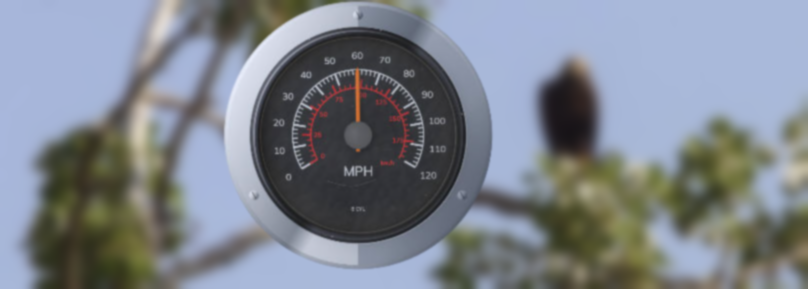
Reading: **60** mph
